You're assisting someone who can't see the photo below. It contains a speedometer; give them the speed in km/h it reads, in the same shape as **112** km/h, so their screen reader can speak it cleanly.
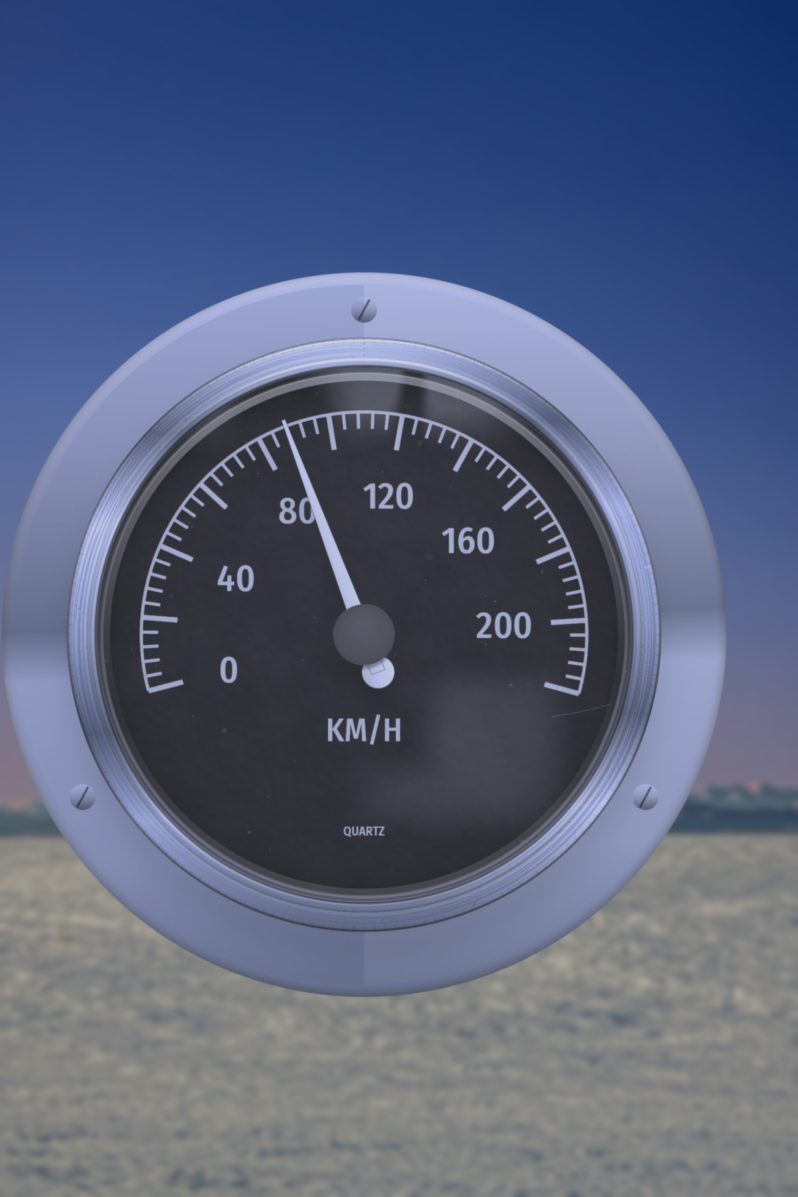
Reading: **88** km/h
